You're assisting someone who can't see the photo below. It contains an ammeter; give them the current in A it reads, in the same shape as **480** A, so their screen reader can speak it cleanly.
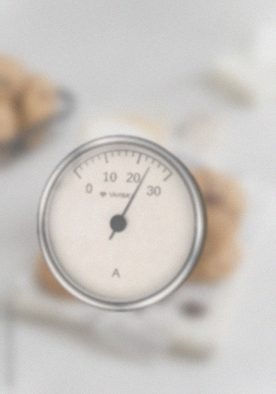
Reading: **24** A
